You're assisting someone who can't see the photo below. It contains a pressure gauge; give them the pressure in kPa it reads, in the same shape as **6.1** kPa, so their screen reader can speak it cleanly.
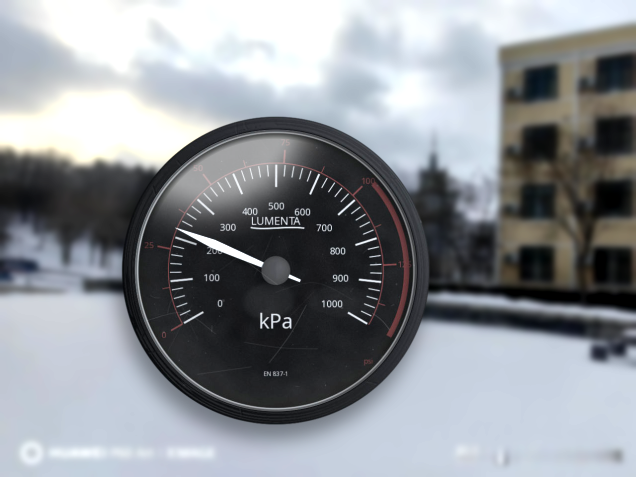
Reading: **220** kPa
